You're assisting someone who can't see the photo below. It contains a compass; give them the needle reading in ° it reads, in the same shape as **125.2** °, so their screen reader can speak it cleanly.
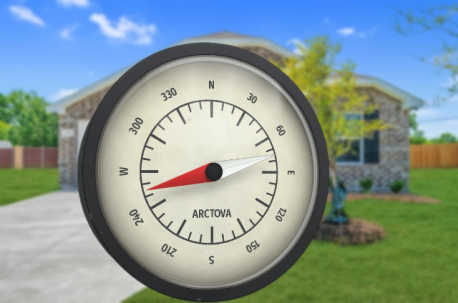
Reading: **255** °
